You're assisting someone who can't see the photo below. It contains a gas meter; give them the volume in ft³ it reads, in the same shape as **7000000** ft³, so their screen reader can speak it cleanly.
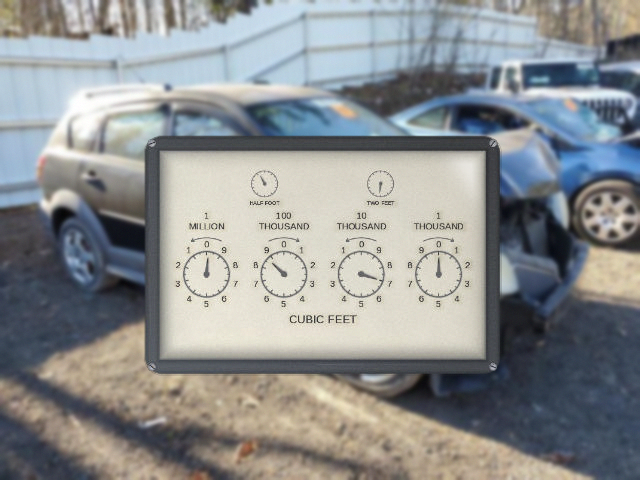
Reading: **987000** ft³
